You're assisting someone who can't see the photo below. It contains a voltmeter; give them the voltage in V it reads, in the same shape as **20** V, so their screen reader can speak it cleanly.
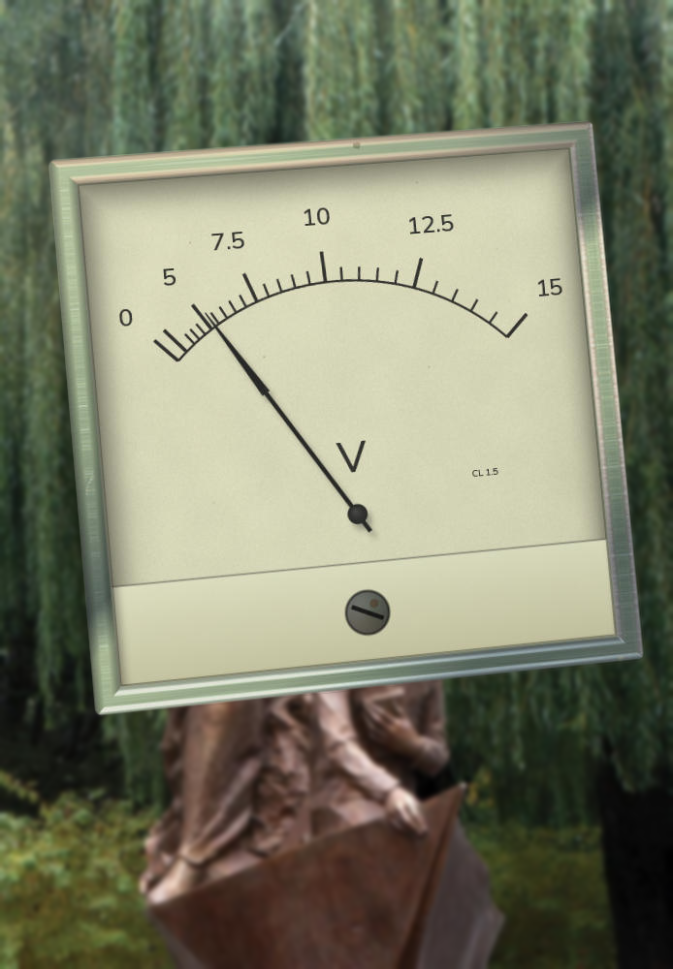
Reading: **5.25** V
